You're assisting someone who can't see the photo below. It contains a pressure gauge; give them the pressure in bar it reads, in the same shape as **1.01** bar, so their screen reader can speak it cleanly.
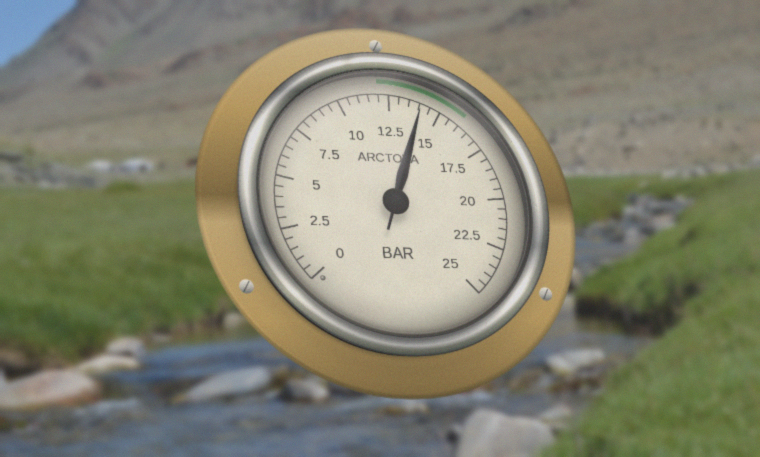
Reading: **14** bar
